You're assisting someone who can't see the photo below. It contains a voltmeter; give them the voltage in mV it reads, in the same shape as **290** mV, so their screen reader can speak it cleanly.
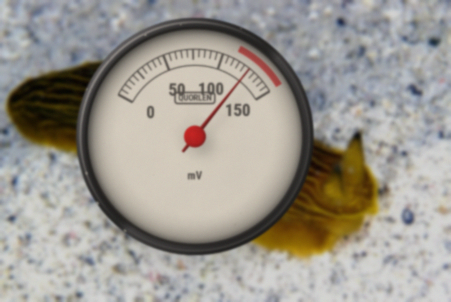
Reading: **125** mV
